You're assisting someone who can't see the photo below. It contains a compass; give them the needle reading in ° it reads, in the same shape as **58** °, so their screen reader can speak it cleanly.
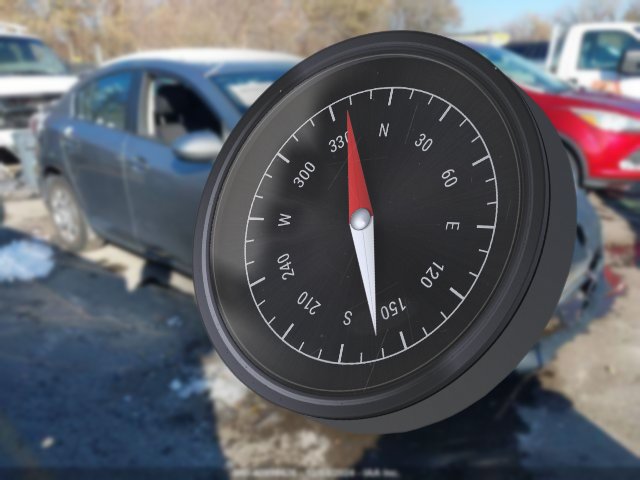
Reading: **340** °
